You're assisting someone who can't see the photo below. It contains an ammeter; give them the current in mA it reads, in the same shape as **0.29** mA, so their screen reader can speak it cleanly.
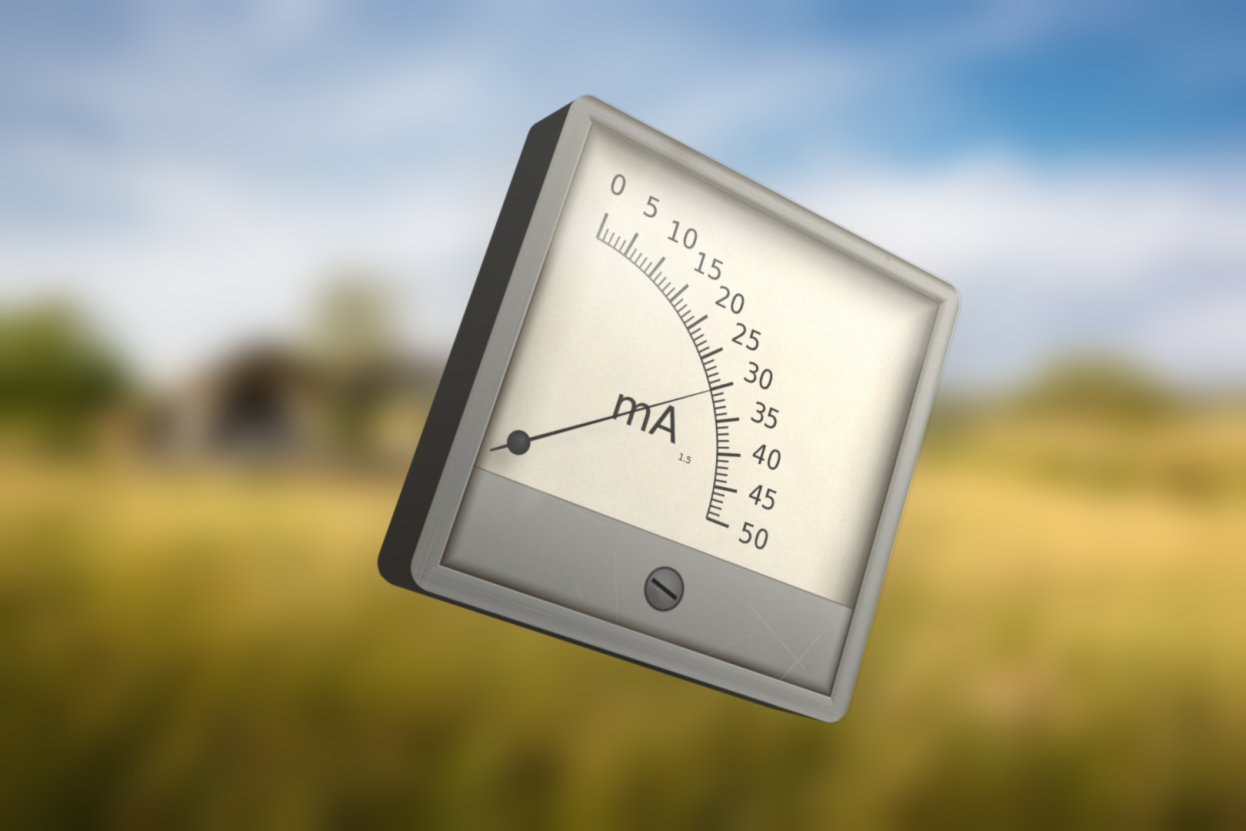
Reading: **30** mA
